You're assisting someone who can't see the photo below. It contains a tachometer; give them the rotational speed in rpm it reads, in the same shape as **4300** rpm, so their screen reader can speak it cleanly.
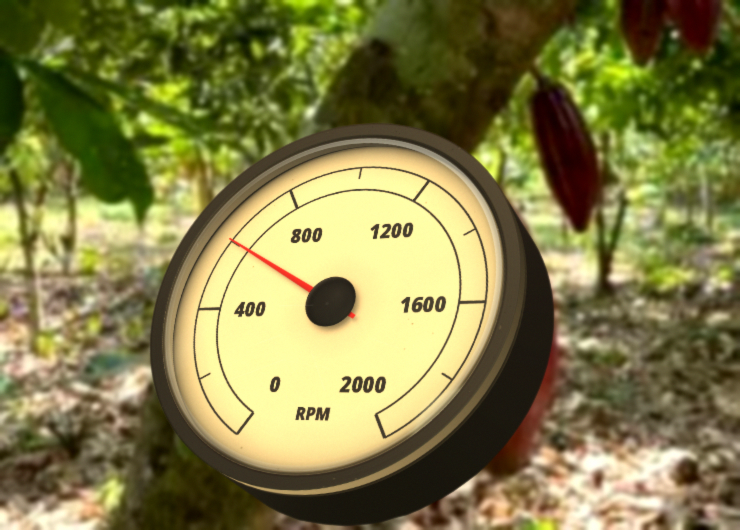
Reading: **600** rpm
